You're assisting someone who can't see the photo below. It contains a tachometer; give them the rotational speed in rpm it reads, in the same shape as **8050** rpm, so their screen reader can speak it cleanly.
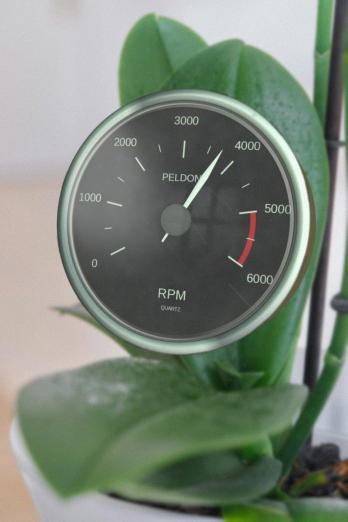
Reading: **3750** rpm
